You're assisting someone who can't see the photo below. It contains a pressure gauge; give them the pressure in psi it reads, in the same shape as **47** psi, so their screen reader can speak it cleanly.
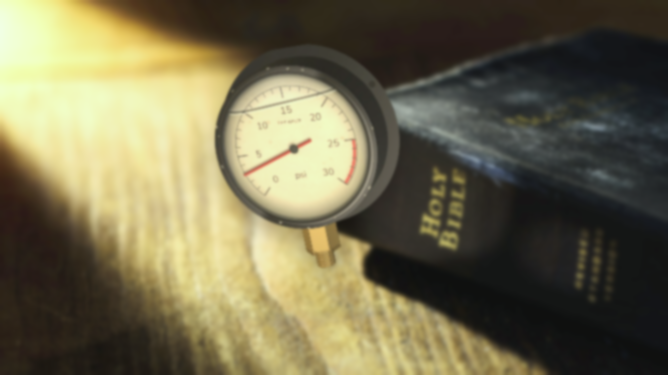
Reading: **3** psi
